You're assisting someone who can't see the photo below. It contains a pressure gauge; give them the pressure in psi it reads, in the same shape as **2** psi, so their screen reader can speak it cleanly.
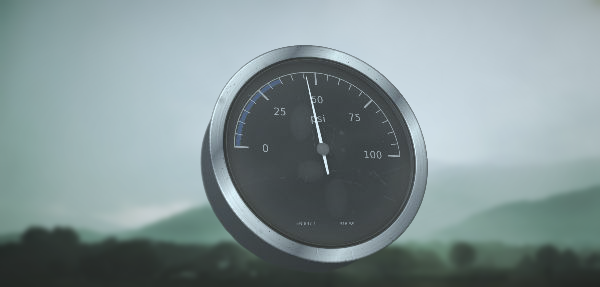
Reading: **45** psi
